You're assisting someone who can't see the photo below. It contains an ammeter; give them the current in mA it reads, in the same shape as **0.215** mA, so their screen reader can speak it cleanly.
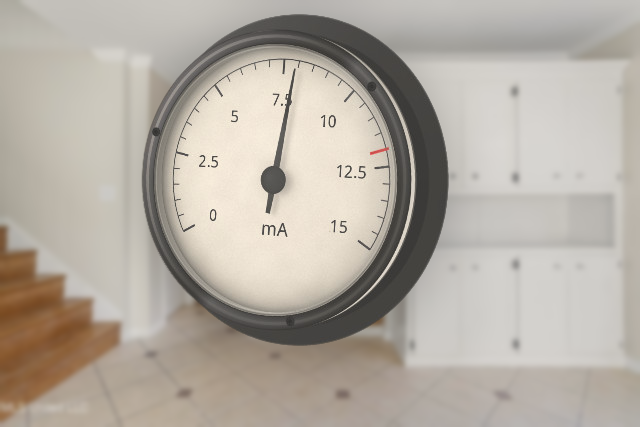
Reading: **8** mA
